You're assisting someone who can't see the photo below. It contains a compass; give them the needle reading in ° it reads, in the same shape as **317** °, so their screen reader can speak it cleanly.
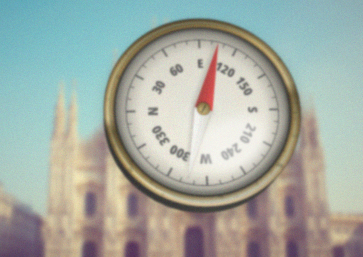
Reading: **105** °
